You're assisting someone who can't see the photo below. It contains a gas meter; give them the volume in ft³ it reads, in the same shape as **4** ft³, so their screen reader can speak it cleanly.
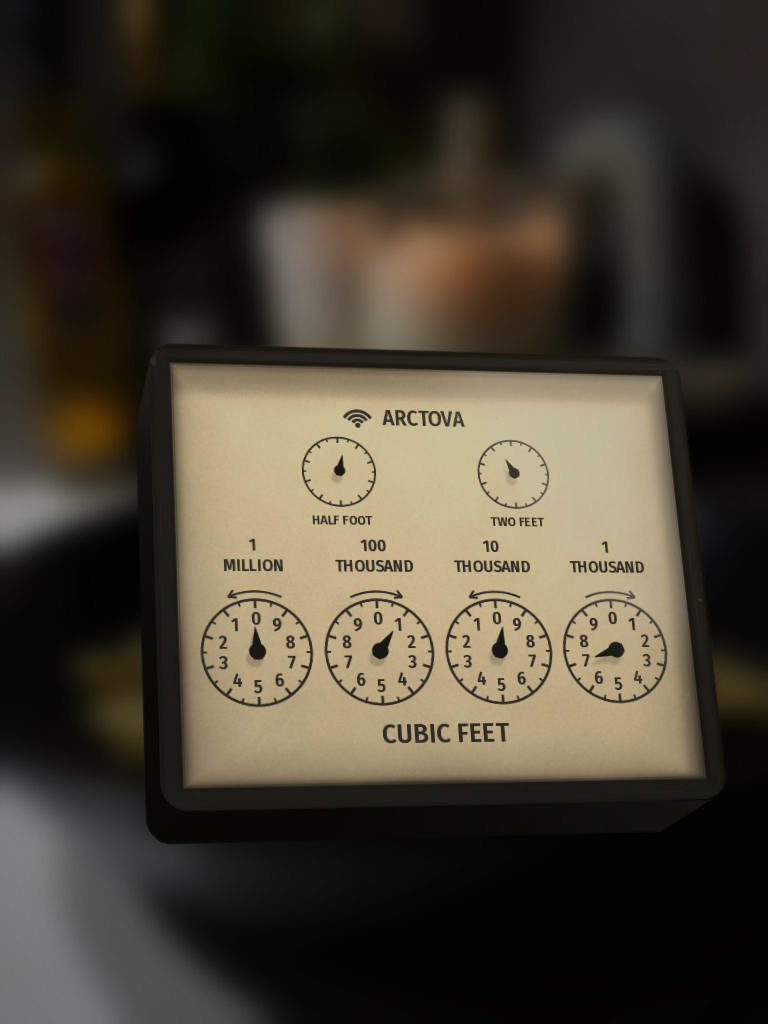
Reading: **9700** ft³
